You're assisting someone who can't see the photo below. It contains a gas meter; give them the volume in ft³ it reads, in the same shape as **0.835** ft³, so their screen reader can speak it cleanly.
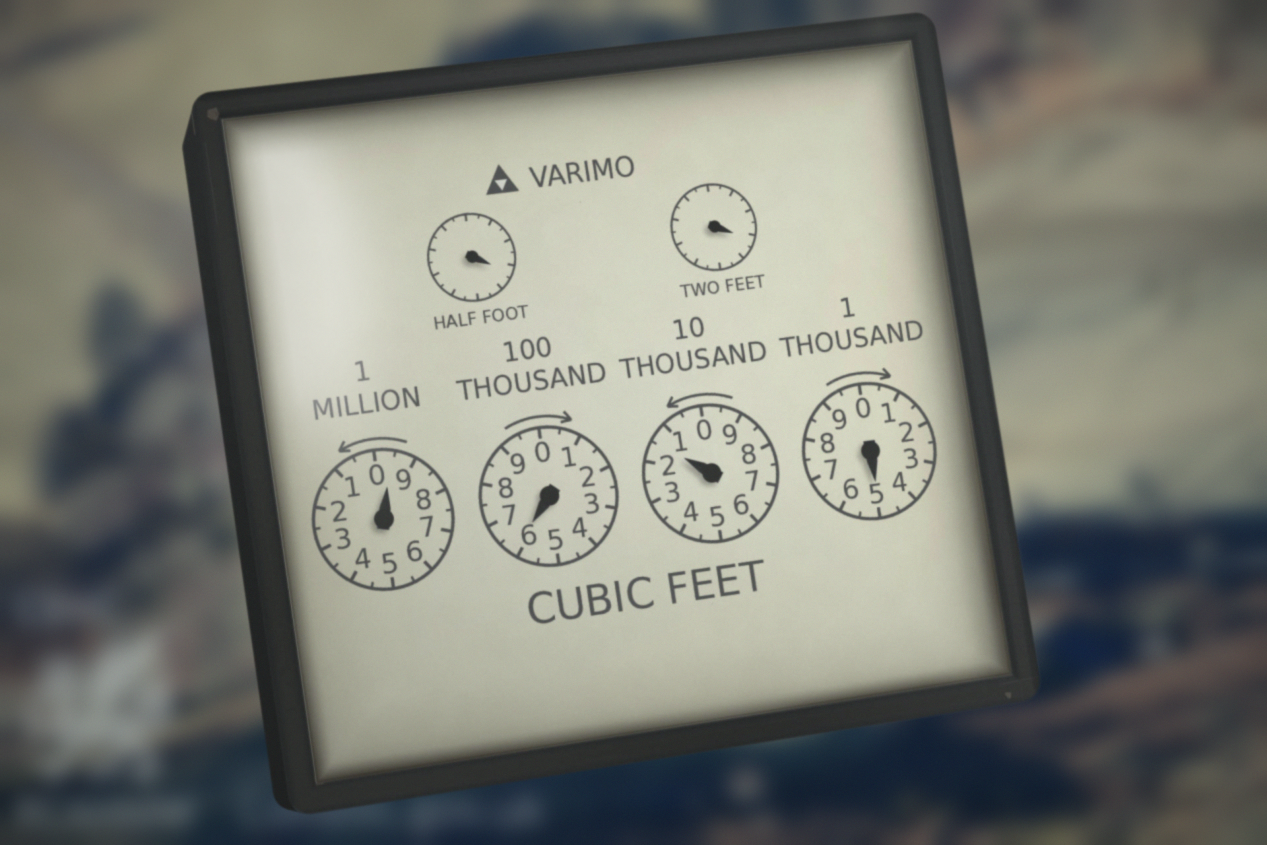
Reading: **961500** ft³
